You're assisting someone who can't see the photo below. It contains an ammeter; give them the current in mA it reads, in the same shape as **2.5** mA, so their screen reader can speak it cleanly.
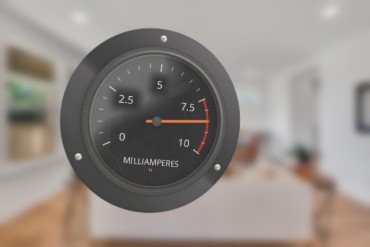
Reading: **8.5** mA
